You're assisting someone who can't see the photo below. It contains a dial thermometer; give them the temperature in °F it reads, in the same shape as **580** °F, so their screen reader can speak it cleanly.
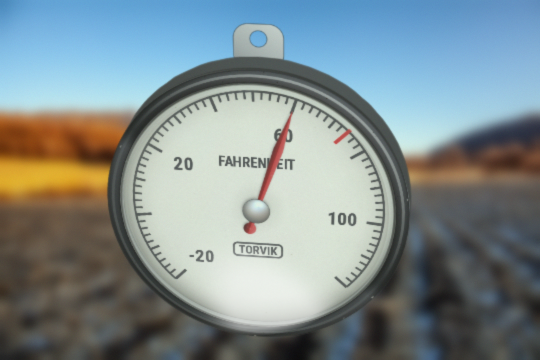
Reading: **60** °F
